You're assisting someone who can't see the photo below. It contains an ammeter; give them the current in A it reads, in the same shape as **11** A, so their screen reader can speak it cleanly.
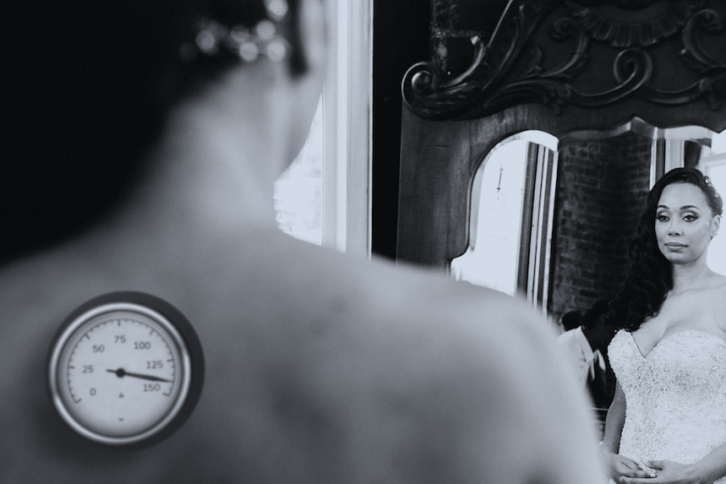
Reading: **140** A
